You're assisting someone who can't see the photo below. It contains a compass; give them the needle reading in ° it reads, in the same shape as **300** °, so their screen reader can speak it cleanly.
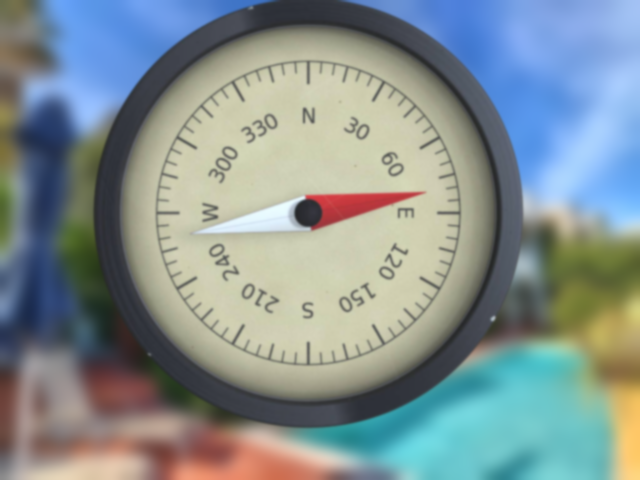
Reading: **80** °
